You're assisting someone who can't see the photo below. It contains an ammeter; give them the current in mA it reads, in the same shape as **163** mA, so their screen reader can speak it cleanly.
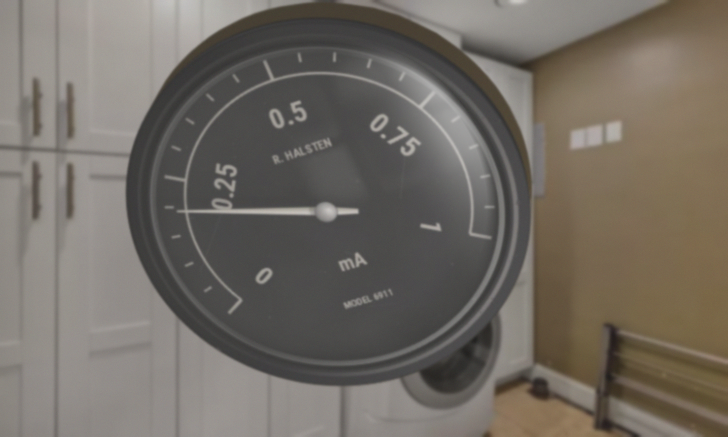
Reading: **0.2** mA
